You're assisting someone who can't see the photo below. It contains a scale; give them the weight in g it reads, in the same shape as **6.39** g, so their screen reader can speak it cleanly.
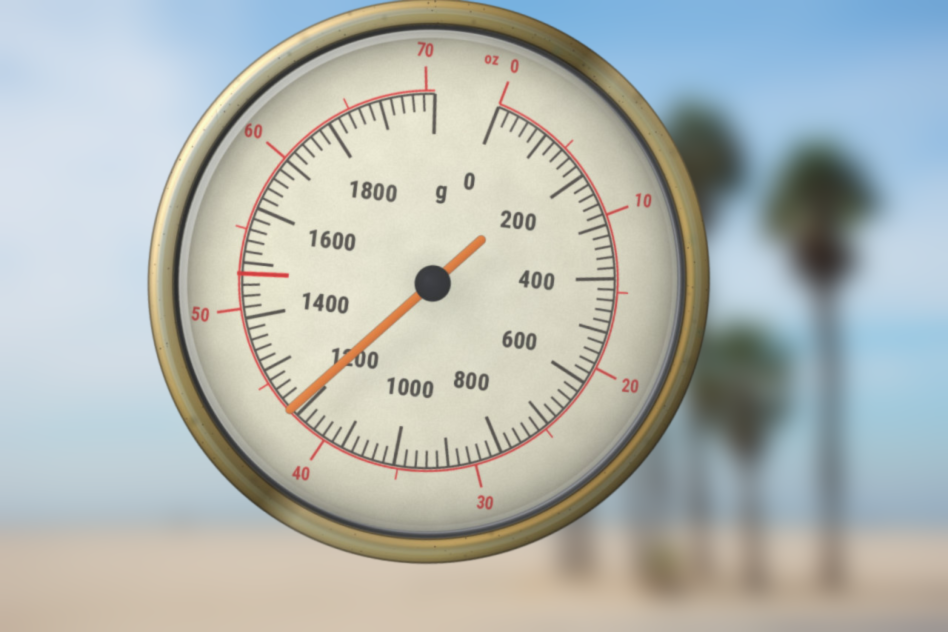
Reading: **1220** g
